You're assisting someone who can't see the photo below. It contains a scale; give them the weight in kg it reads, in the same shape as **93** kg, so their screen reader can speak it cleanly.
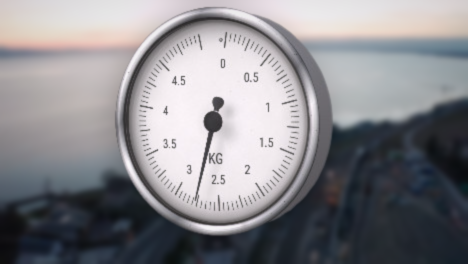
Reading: **2.75** kg
